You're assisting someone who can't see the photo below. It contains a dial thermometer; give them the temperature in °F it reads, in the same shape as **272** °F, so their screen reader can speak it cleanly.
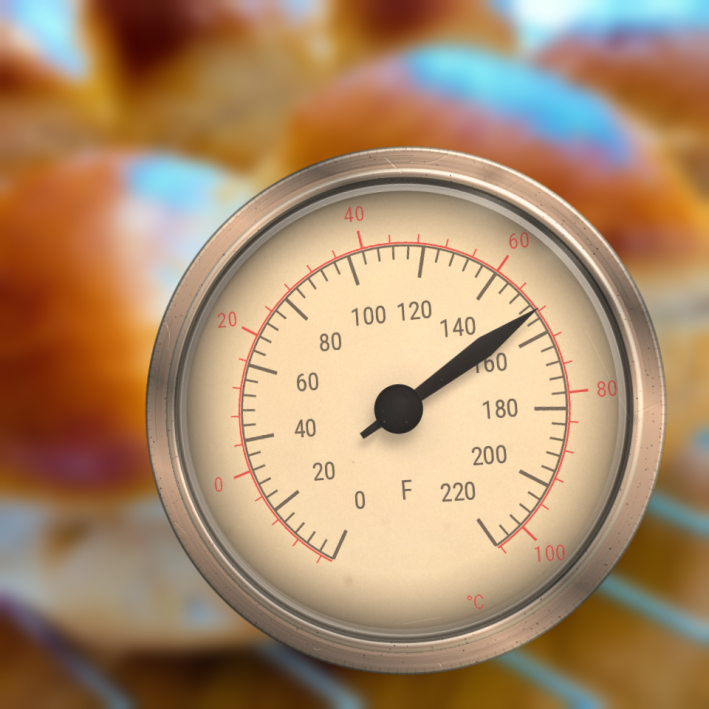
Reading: **154** °F
